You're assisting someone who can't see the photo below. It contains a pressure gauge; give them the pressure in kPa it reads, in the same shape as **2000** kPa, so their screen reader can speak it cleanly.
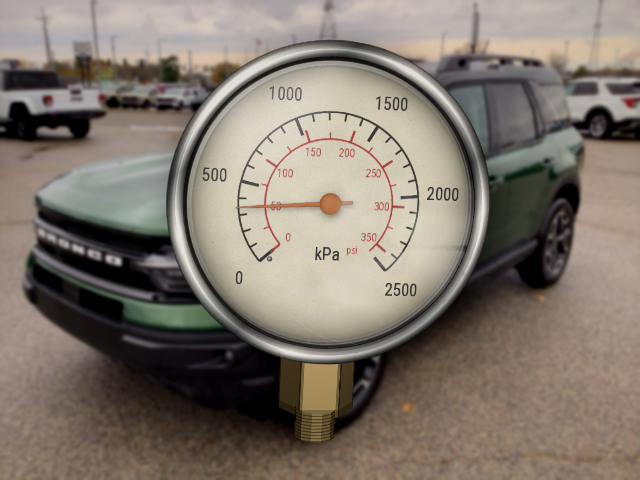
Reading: **350** kPa
